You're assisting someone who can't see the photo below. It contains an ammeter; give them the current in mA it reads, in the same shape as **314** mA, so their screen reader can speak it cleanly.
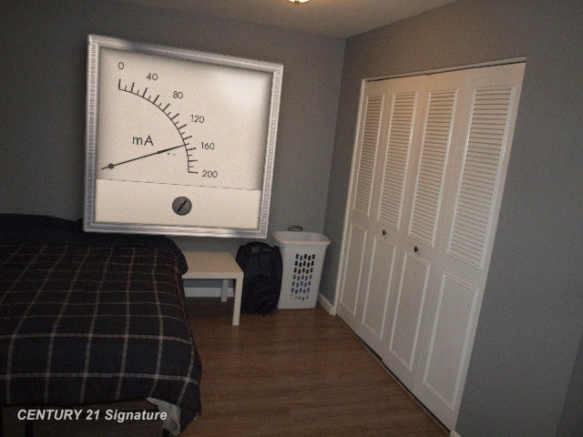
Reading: **150** mA
